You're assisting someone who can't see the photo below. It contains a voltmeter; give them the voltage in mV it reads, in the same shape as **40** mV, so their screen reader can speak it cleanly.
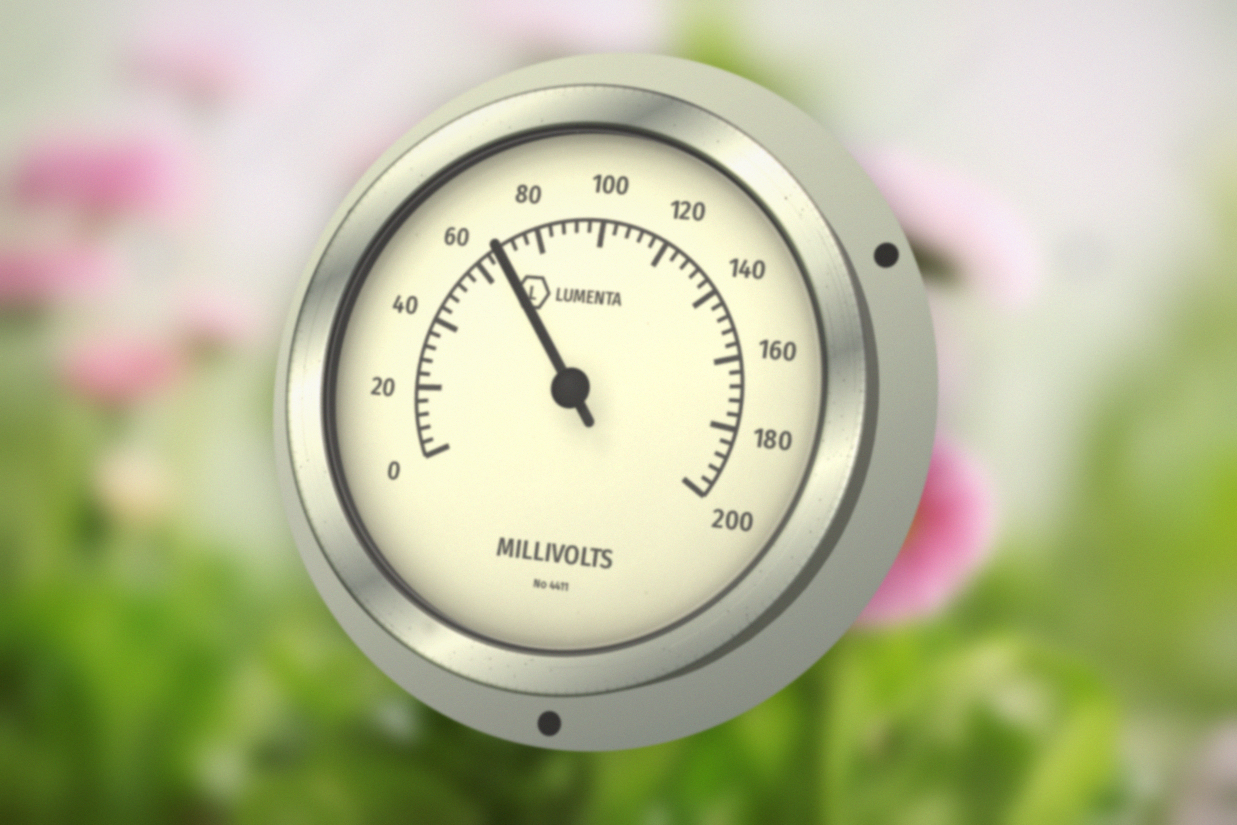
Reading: **68** mV
